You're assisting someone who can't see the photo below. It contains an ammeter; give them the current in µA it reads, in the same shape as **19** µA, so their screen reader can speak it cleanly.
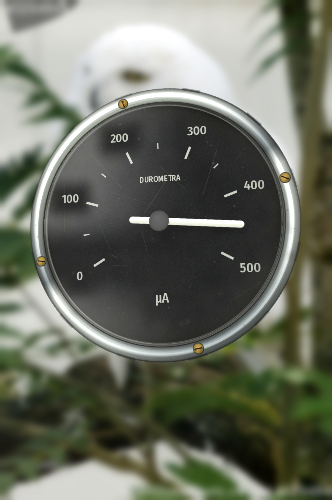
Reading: **450** µA
